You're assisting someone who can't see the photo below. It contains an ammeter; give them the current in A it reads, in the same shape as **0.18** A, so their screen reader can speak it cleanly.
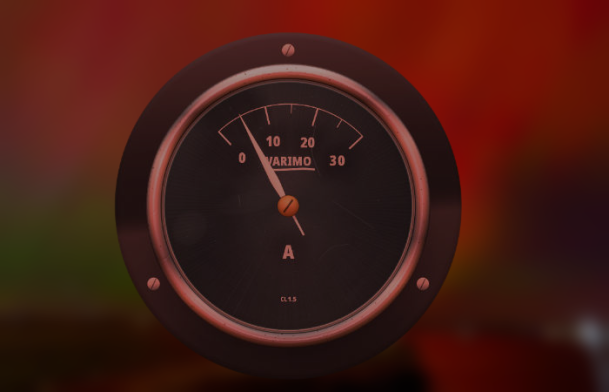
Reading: **5** A
